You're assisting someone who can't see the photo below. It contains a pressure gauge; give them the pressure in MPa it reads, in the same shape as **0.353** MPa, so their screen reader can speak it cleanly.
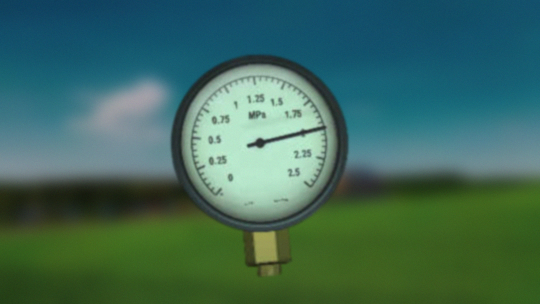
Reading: **2** MPa
